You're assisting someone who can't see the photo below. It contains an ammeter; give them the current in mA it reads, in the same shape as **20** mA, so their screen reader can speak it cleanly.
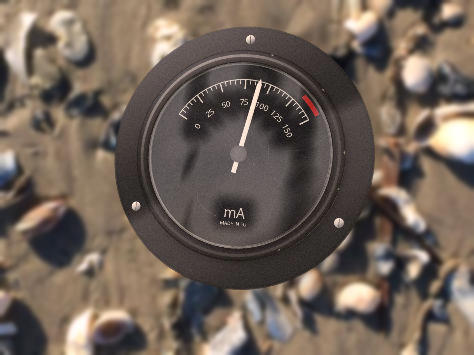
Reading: **90** mA
